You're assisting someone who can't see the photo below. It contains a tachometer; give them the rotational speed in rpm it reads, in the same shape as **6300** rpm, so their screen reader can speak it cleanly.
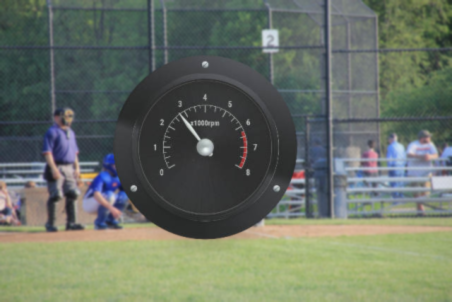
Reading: **2750** rpm
